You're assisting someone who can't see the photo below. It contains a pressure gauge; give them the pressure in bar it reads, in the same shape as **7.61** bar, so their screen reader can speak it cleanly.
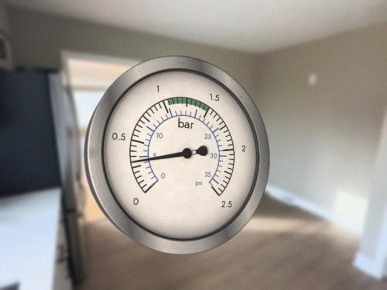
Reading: **0.3** bar
